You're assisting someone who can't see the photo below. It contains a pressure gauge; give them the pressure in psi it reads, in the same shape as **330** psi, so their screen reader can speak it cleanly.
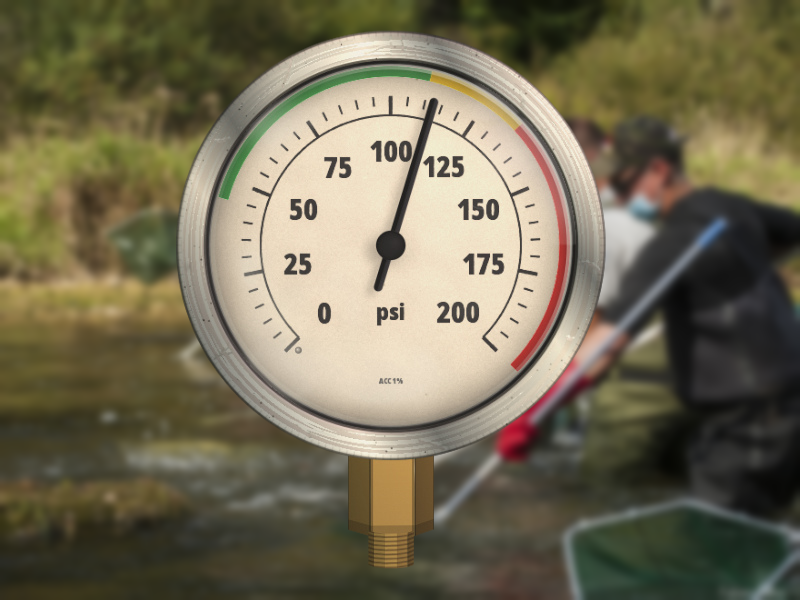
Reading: **112.5** psi
